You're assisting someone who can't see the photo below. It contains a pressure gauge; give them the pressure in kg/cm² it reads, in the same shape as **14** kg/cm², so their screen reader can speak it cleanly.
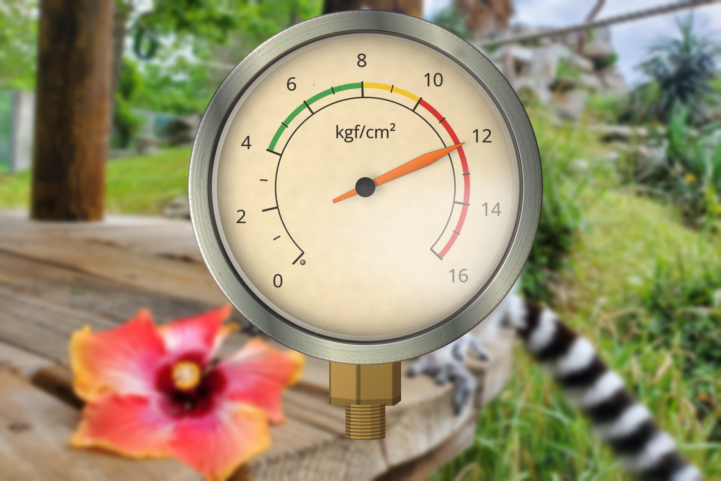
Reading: **12** kg/cm²
